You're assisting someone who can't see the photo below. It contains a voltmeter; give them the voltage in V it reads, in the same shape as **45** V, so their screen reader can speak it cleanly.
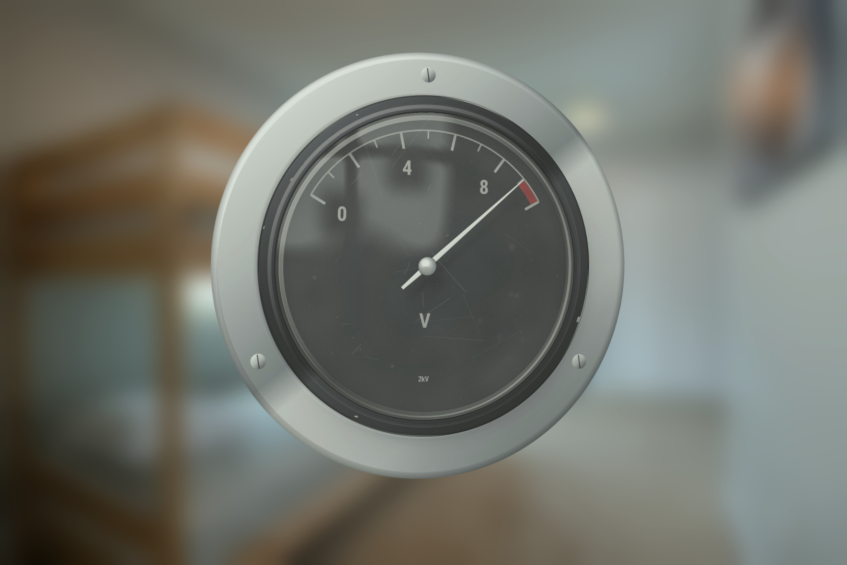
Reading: **9** V
